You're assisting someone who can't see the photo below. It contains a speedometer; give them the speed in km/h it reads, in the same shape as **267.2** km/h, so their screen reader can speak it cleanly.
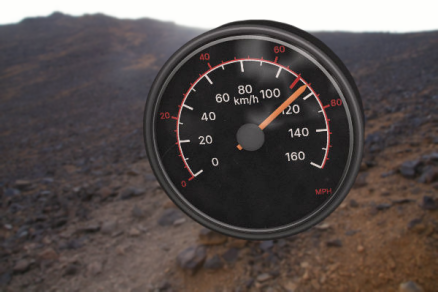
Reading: **115** km/h
